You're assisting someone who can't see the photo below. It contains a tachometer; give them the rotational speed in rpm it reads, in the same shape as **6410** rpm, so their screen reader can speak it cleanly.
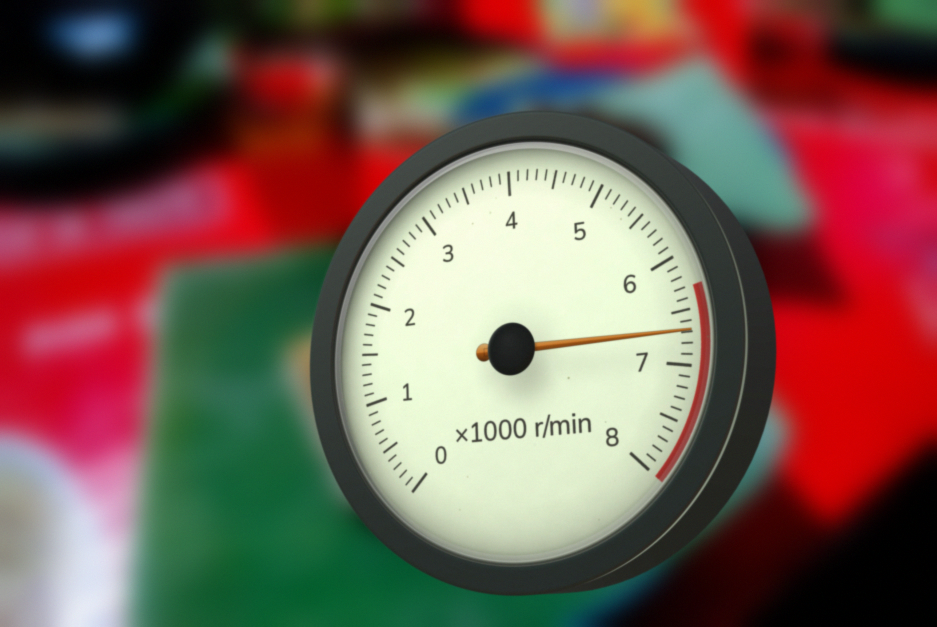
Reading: **6700** rpm
